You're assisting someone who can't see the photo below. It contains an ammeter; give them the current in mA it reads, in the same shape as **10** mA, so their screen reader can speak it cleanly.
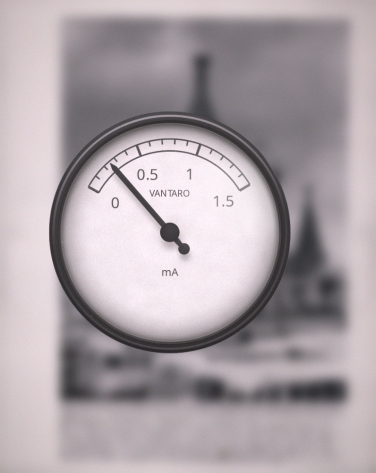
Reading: **0.25** mA
